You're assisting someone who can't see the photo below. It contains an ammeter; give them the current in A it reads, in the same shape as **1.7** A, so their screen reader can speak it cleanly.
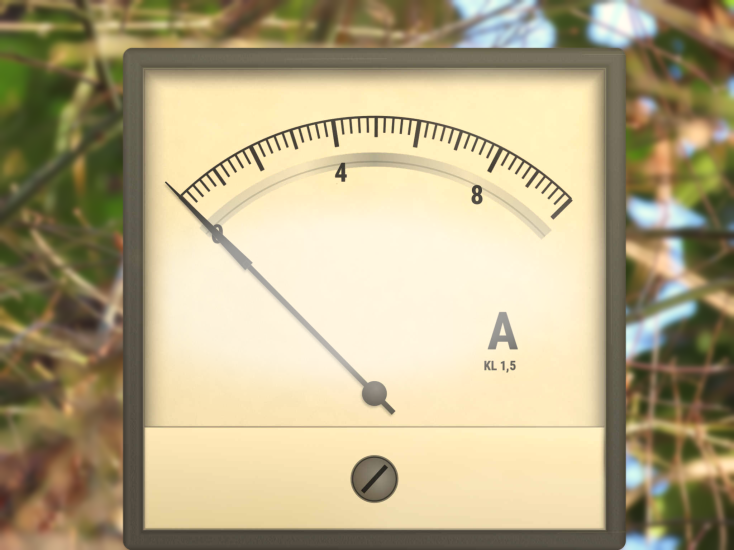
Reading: **0** A
